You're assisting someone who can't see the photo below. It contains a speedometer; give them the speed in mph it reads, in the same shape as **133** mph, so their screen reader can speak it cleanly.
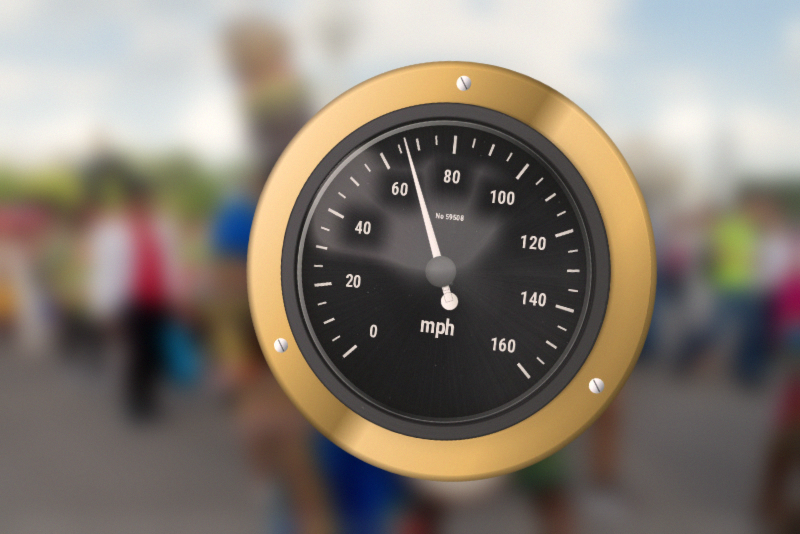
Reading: **67.5** mph
